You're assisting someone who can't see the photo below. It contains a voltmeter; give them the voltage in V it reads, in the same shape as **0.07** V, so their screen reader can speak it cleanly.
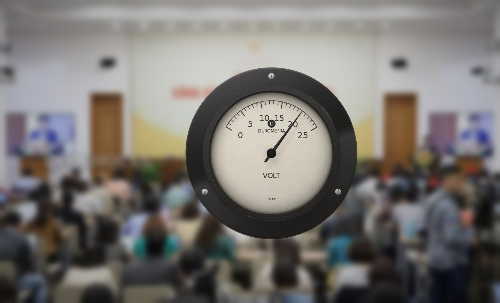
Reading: **20** V
